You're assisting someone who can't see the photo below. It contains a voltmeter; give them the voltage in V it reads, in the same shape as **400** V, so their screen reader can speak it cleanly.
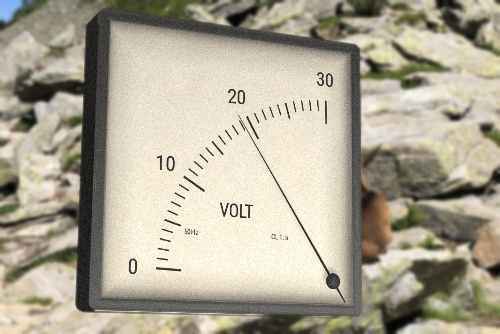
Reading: **19** V
